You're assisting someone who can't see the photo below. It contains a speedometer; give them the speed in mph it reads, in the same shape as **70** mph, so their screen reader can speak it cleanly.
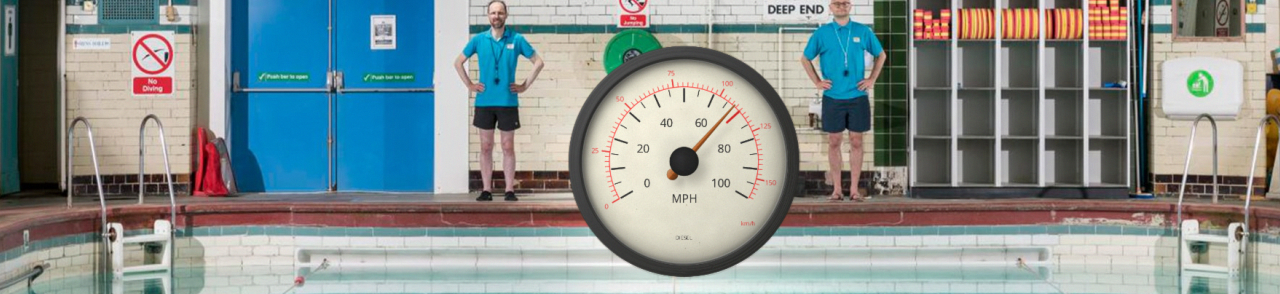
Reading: **67.5** mph
